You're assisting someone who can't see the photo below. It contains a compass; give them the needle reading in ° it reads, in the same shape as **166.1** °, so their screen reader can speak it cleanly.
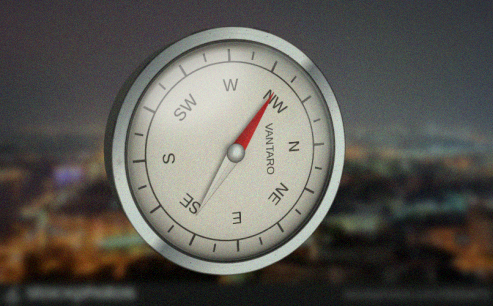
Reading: **307.5** °
